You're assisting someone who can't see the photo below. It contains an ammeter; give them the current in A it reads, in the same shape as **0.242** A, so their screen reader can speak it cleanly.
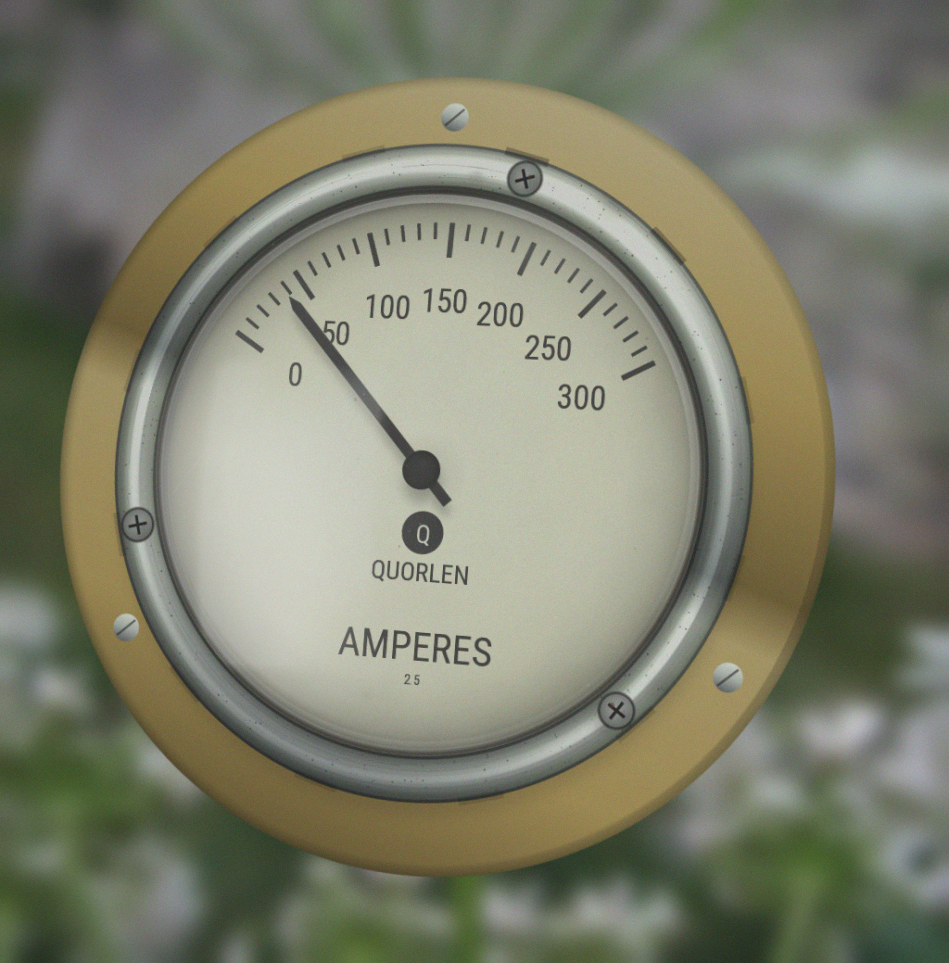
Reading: **40** A
